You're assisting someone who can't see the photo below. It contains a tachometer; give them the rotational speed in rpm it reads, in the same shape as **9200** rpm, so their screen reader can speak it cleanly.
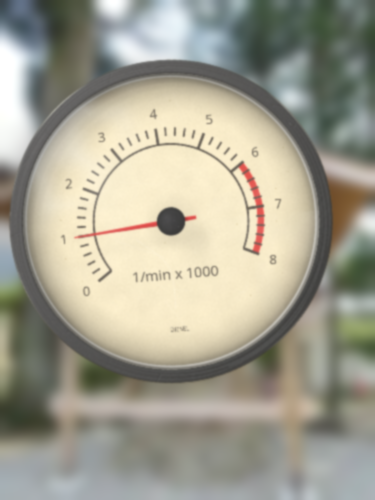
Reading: **1000** rpm
